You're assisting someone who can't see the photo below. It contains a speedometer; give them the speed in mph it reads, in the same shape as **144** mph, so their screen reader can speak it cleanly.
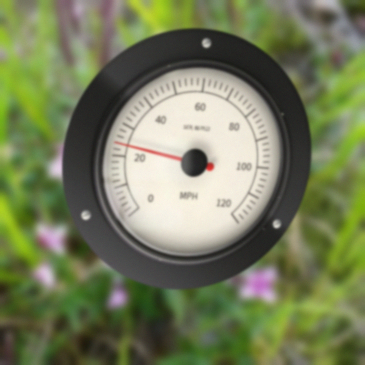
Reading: **24** mph
